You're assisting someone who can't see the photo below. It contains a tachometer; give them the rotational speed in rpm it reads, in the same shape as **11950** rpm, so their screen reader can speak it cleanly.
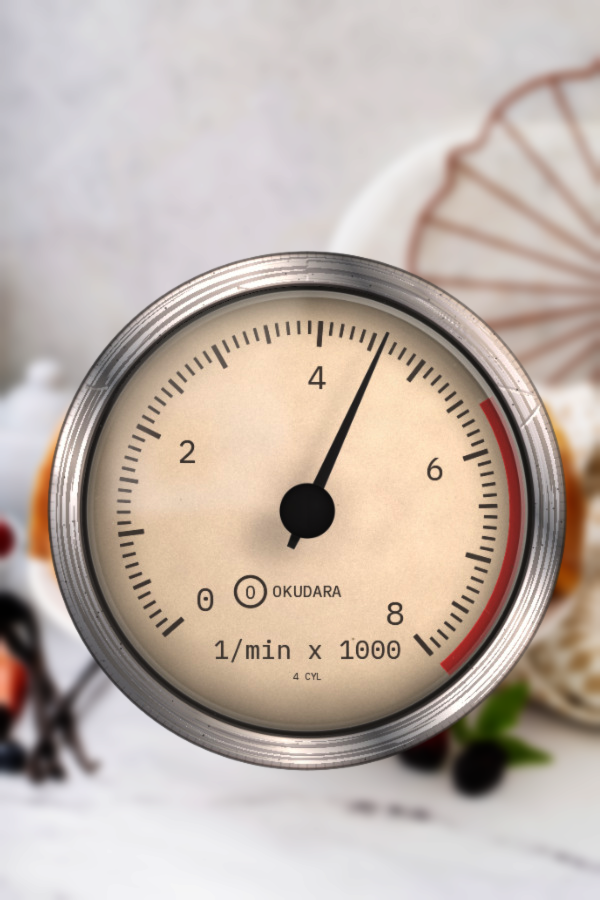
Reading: **4600** rpm
